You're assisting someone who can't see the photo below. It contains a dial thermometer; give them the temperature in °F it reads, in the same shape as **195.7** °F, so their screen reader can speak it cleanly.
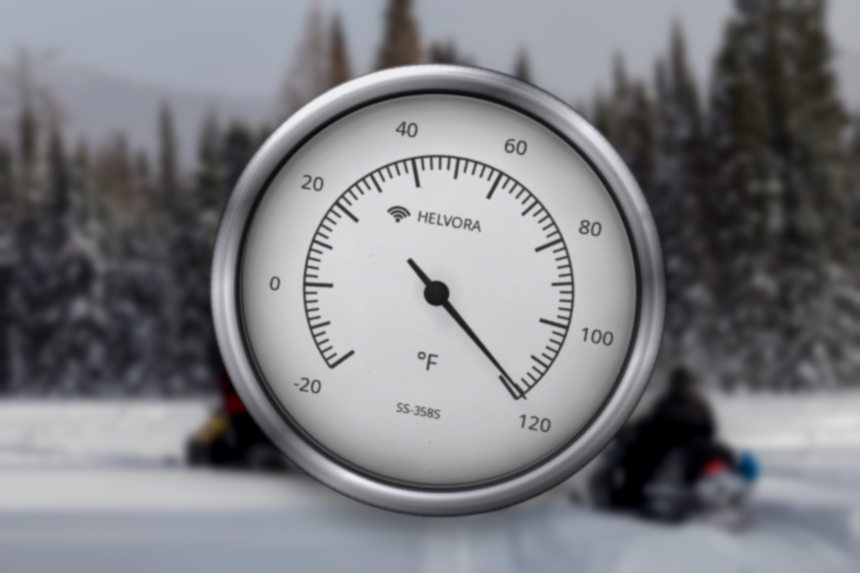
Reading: **118** °F
